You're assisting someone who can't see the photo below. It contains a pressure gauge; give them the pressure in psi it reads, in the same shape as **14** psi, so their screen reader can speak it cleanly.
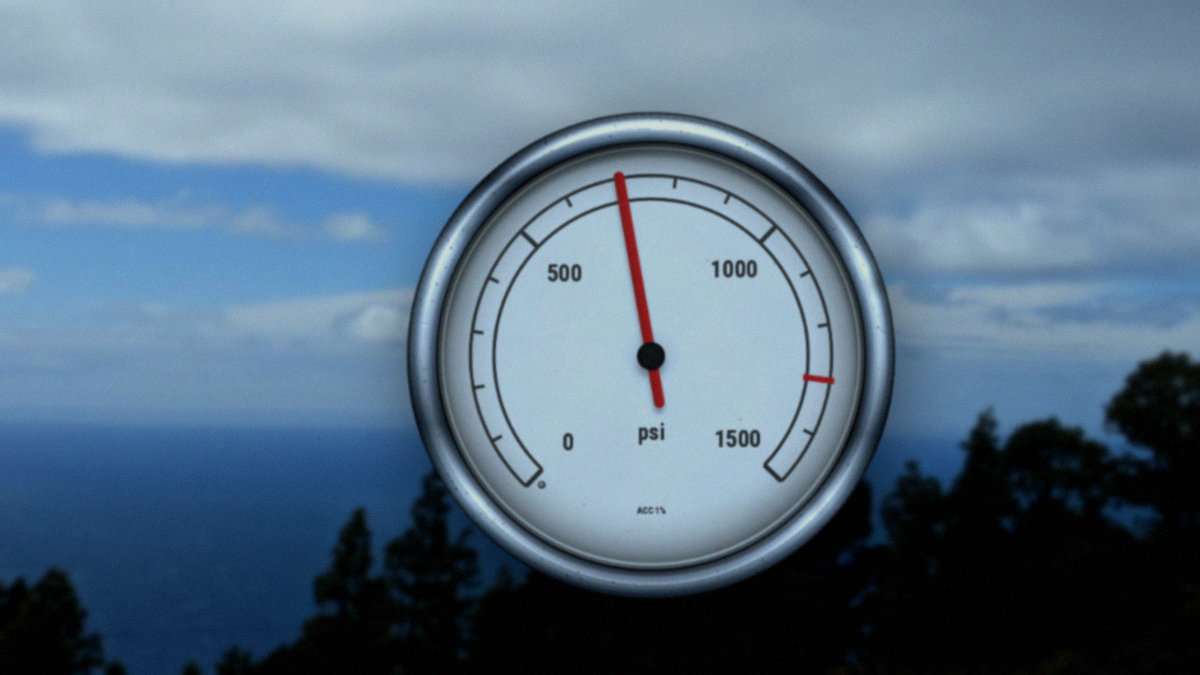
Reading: **700** psi
